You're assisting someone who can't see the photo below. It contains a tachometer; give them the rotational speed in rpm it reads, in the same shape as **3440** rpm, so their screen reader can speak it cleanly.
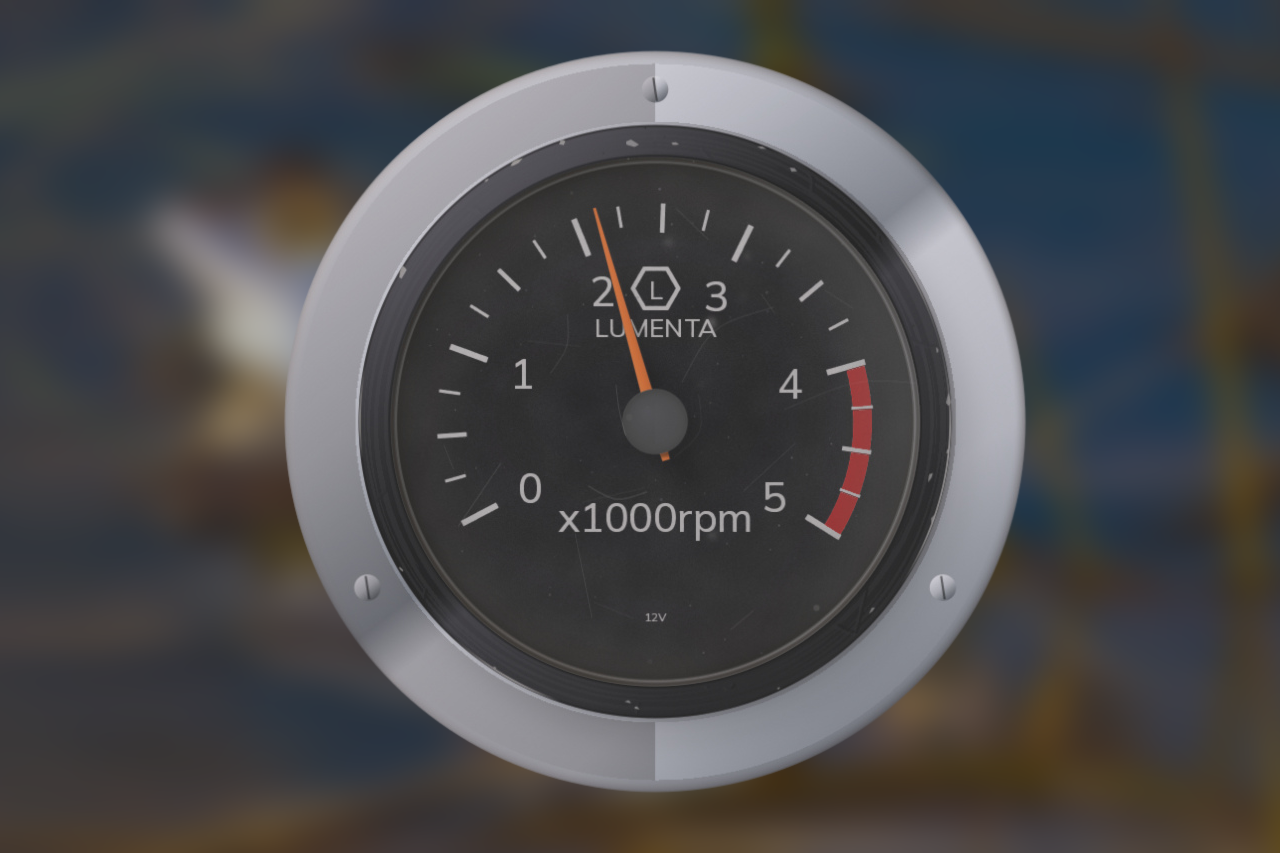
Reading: **2125** rpm
